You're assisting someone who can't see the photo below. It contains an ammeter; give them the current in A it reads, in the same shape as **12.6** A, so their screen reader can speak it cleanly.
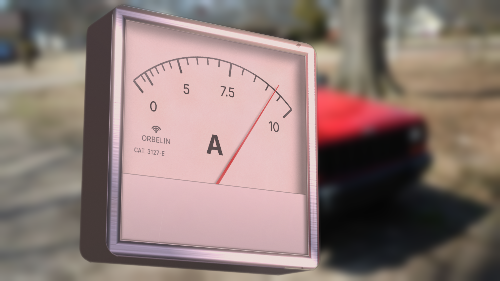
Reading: **9.25** A
